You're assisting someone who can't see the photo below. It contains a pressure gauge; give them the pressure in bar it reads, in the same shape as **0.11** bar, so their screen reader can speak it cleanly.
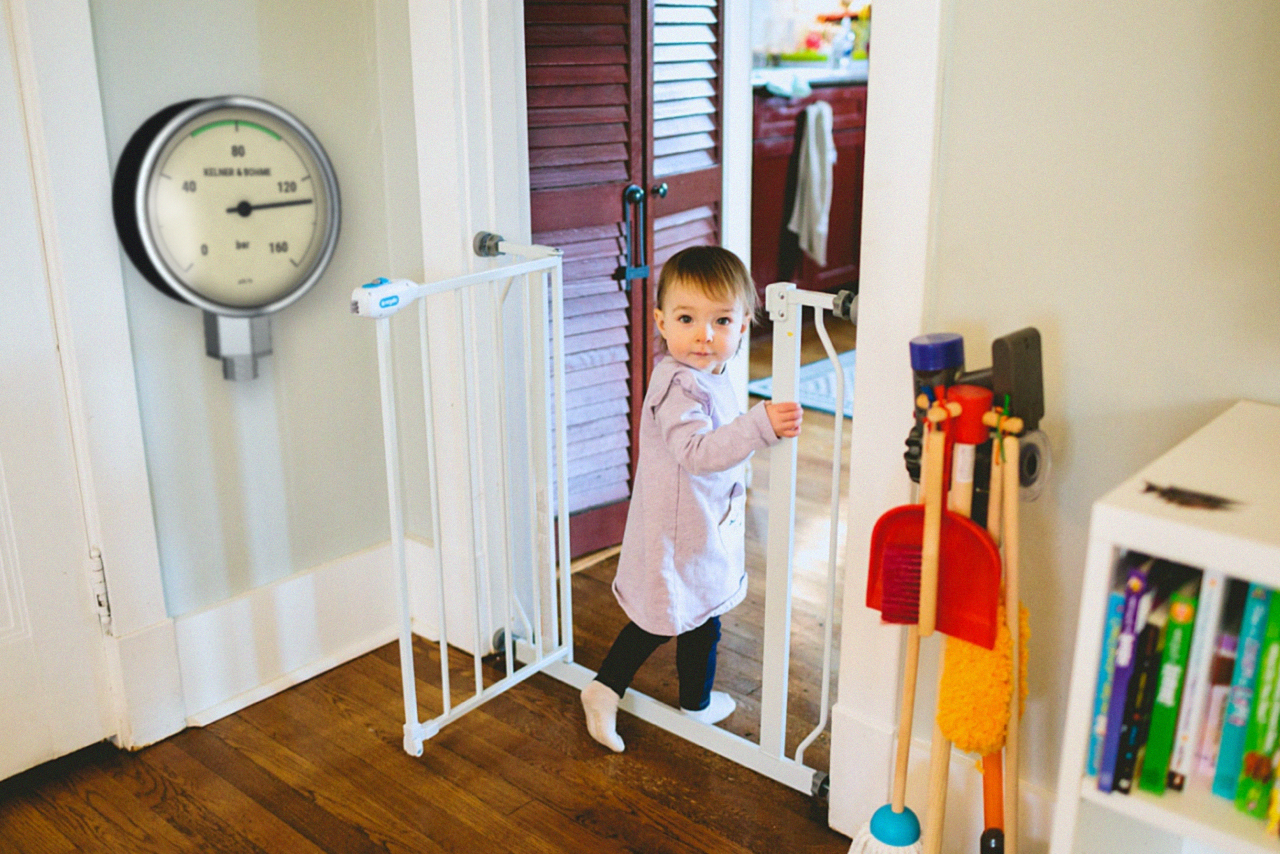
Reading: **130** bar
